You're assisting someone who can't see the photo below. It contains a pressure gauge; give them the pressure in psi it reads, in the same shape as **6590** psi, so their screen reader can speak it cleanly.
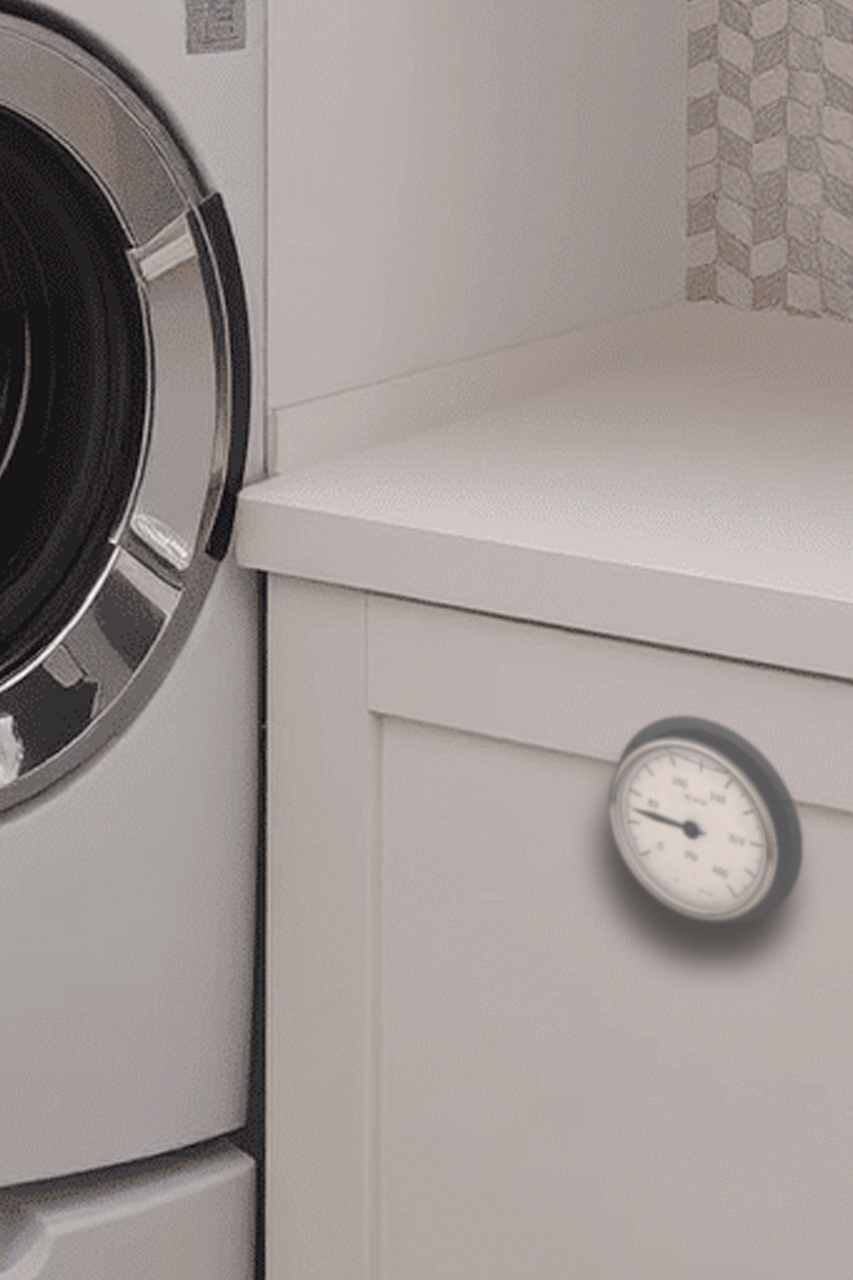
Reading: **60** psi
